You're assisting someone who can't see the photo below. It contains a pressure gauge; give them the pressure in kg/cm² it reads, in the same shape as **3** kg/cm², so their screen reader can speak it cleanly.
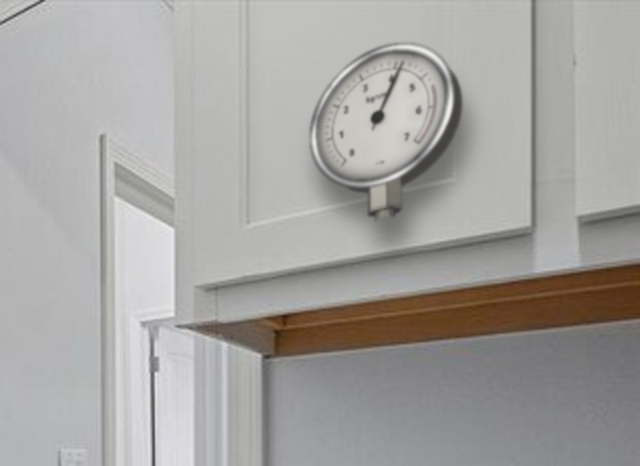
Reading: **4.2** kg/cm²
